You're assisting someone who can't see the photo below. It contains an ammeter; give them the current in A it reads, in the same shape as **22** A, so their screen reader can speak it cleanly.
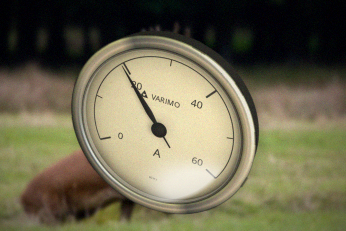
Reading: **20** A
